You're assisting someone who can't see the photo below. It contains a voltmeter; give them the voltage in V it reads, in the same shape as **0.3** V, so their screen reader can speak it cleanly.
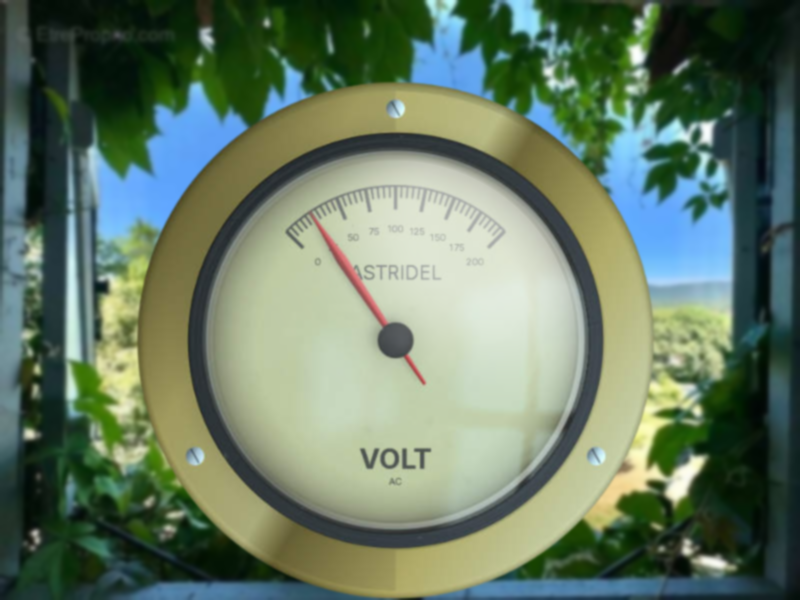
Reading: **25** V
